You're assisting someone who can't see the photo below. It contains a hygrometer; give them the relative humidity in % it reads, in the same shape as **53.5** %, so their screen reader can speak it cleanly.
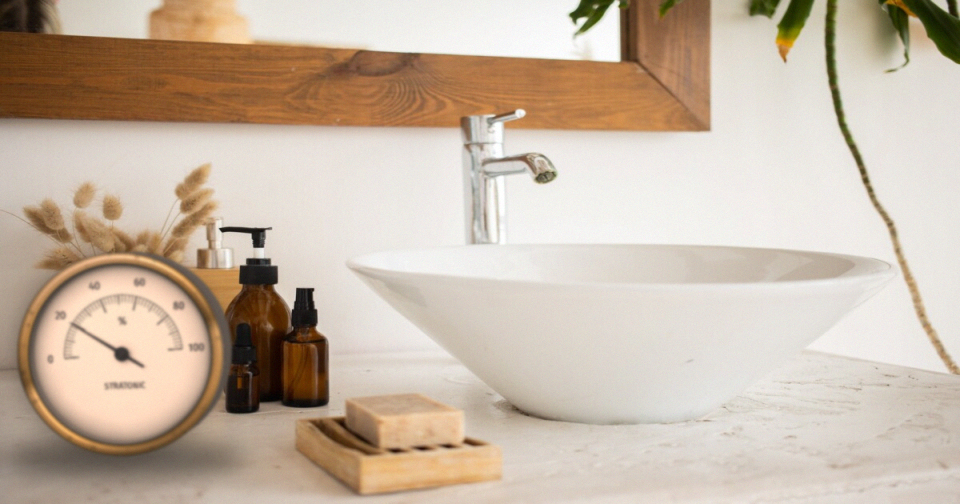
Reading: **20** %
